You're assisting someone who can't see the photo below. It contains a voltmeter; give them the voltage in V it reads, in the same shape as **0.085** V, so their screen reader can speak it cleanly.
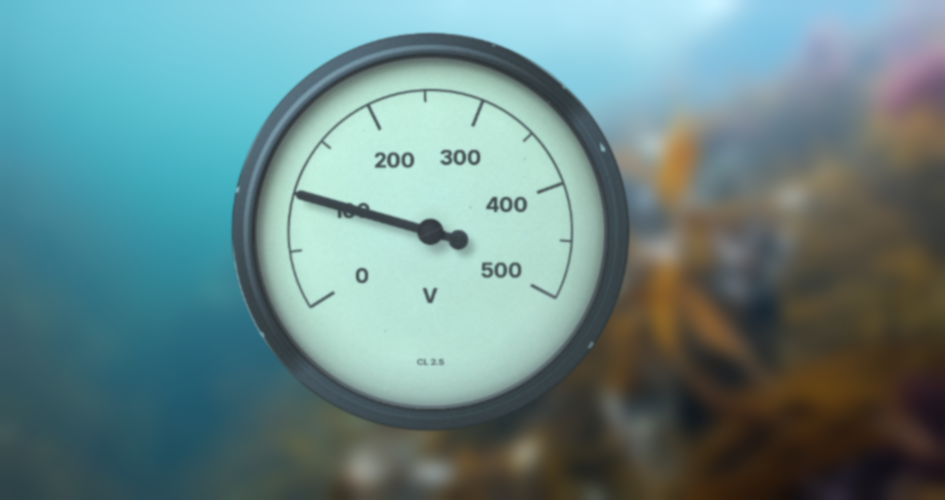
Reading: **100** V
